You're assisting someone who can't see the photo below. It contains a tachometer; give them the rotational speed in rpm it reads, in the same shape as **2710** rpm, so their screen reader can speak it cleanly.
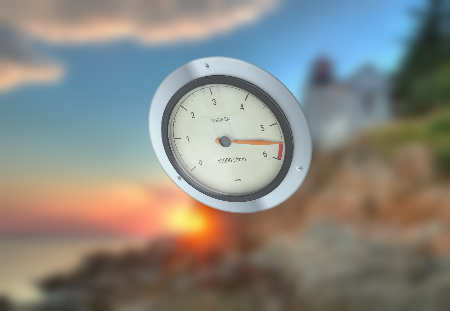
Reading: **5500** rpm
